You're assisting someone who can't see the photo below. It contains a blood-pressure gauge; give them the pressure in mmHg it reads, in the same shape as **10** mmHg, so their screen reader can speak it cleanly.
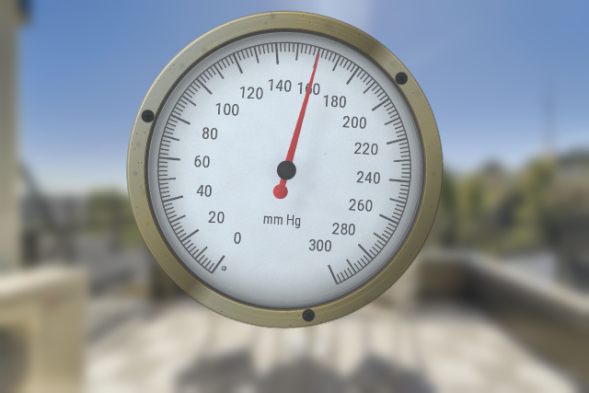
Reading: **160** mmHg
